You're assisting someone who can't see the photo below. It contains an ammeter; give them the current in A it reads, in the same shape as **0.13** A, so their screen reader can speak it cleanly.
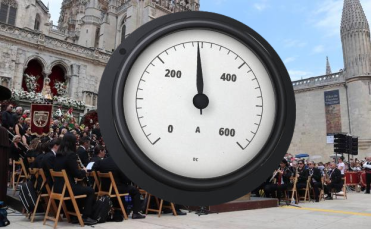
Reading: **290** A
